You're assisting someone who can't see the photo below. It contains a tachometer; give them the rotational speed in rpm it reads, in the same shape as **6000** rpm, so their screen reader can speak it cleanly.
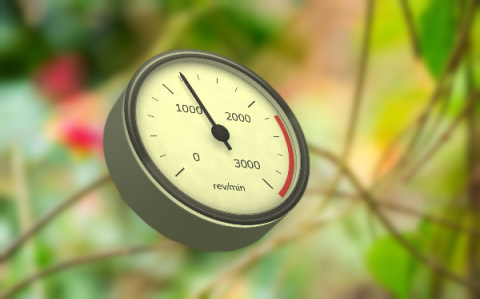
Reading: **1200** rpm
